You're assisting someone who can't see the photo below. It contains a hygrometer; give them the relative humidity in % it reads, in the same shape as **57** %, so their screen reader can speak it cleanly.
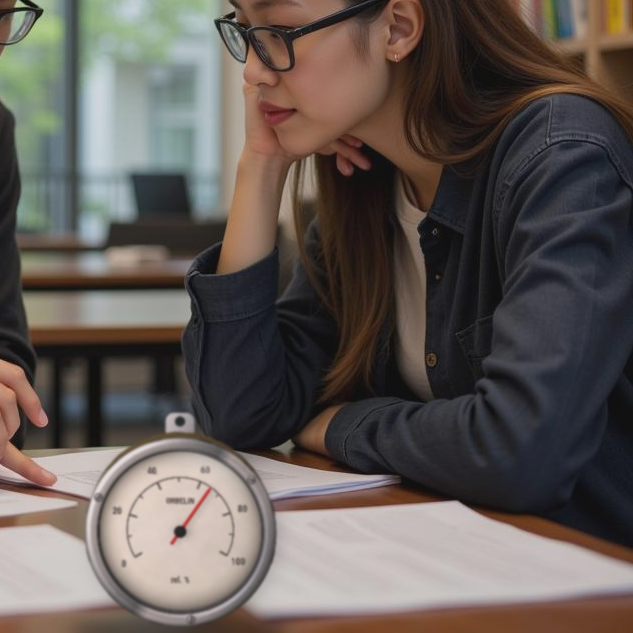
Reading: **65** %
